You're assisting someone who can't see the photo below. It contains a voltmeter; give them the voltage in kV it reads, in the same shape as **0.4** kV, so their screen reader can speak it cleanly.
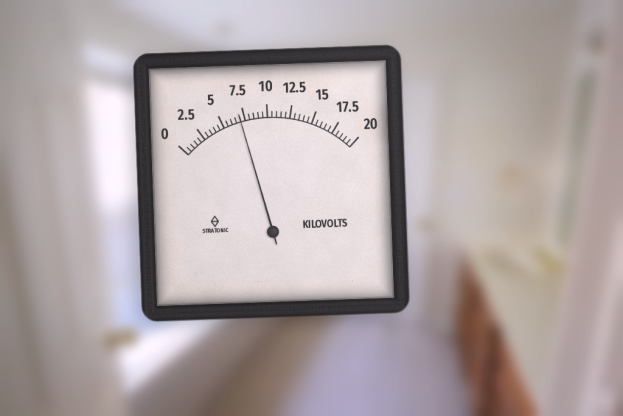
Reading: **7** kV
